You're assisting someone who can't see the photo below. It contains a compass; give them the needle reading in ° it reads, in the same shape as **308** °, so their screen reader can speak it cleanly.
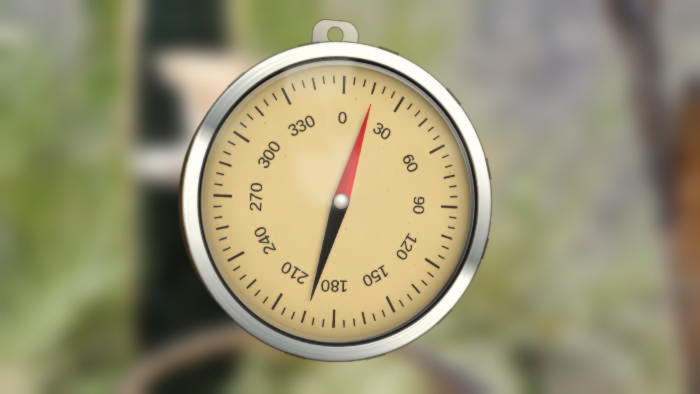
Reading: **15** °
